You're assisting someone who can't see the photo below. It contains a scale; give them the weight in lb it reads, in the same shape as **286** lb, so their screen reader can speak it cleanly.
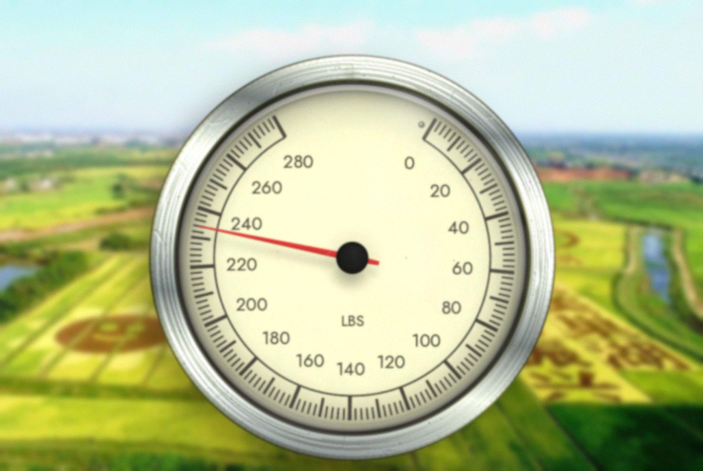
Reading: **234** lb
